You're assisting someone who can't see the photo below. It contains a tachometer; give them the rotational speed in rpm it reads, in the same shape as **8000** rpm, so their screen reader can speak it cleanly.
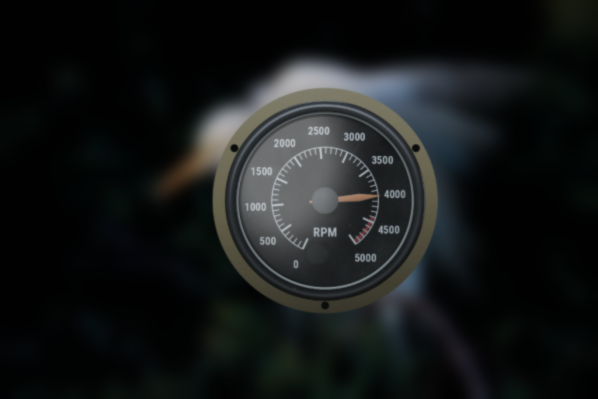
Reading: **4000** rpm
